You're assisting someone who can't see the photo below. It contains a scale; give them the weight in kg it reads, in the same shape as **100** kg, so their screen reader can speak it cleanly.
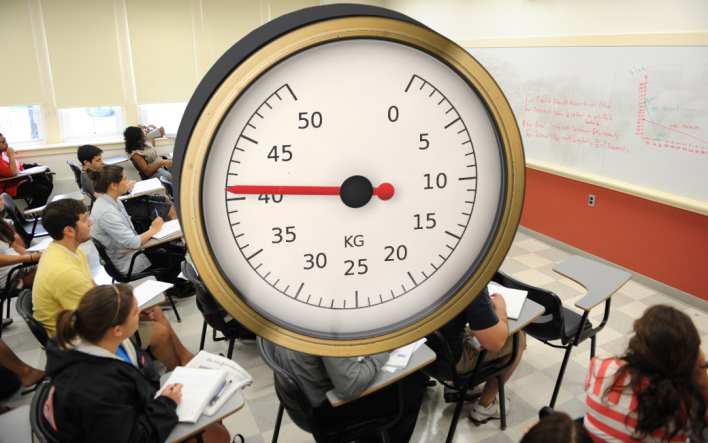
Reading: **41** kg
